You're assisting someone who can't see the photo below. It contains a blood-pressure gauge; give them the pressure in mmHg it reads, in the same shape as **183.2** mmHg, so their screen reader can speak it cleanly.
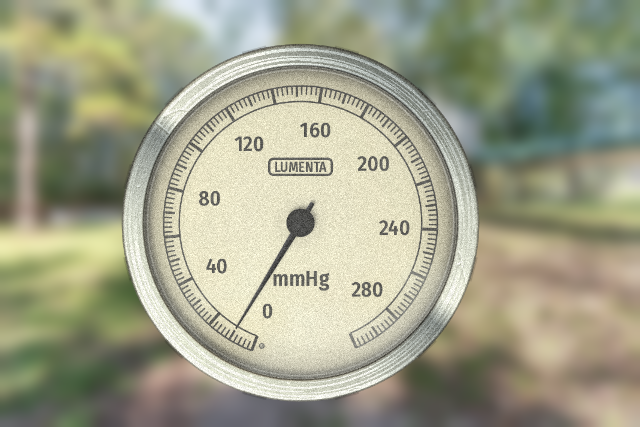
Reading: **10** mmHg
